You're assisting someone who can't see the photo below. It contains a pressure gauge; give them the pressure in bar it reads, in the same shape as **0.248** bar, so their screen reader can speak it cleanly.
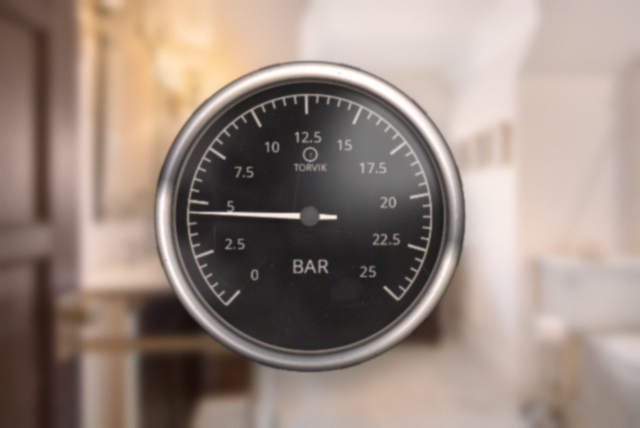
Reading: **4.5** bar
